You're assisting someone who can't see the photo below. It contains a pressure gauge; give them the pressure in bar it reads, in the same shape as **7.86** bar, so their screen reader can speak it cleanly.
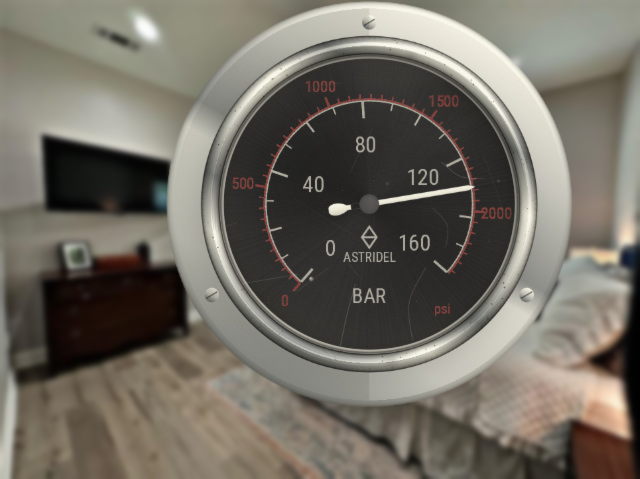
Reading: **130** bar
